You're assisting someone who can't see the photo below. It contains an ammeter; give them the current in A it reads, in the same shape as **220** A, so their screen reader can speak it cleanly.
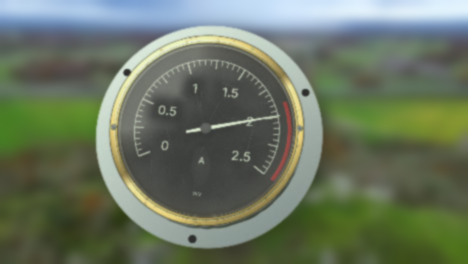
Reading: **2** A
